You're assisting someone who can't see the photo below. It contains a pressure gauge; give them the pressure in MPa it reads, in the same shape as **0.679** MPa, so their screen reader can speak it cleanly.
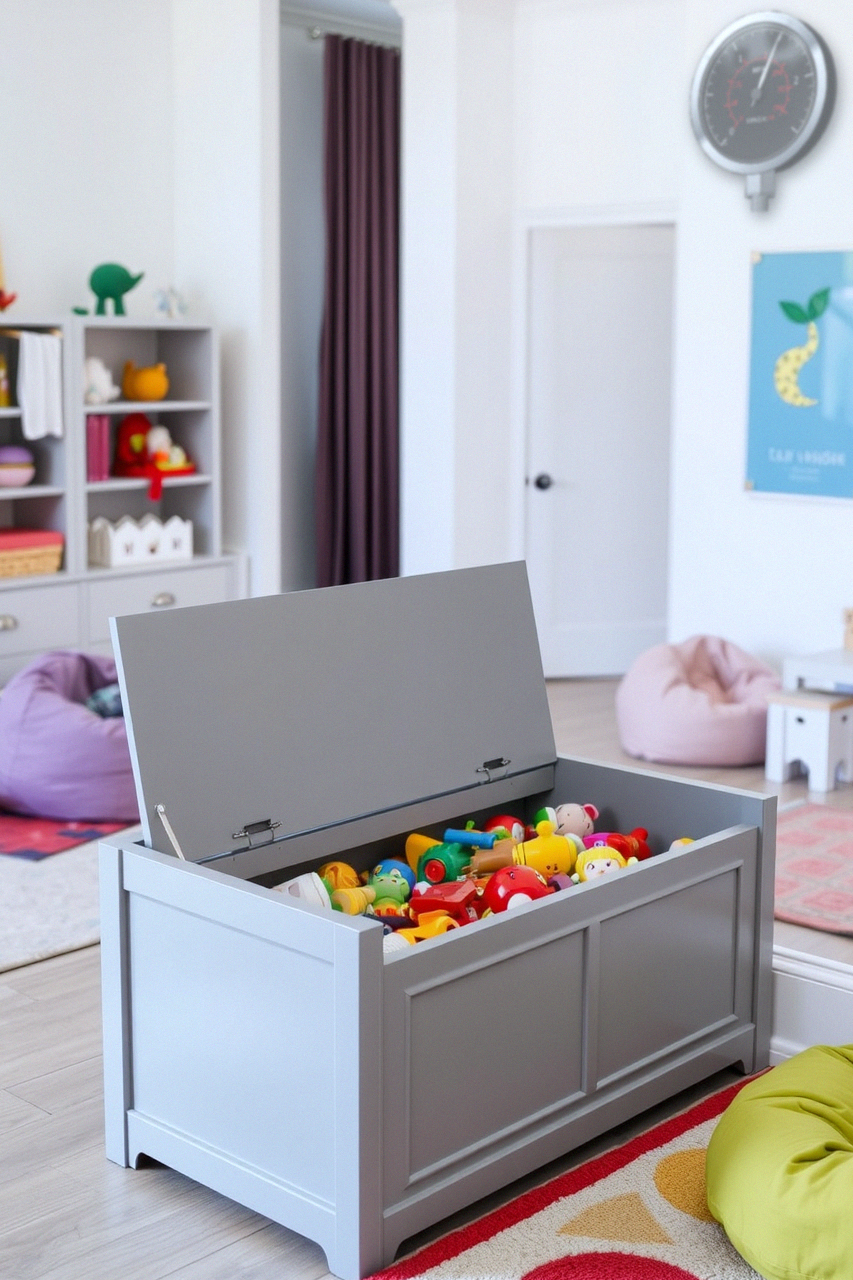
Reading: **1.5** MPa
